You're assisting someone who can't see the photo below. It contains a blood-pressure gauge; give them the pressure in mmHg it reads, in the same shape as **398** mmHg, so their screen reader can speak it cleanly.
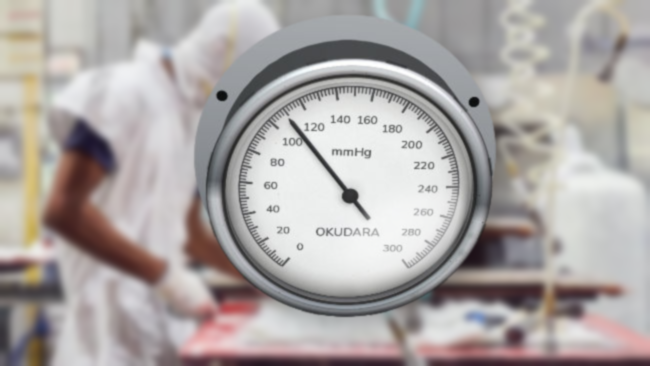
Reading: **110** mmHg
